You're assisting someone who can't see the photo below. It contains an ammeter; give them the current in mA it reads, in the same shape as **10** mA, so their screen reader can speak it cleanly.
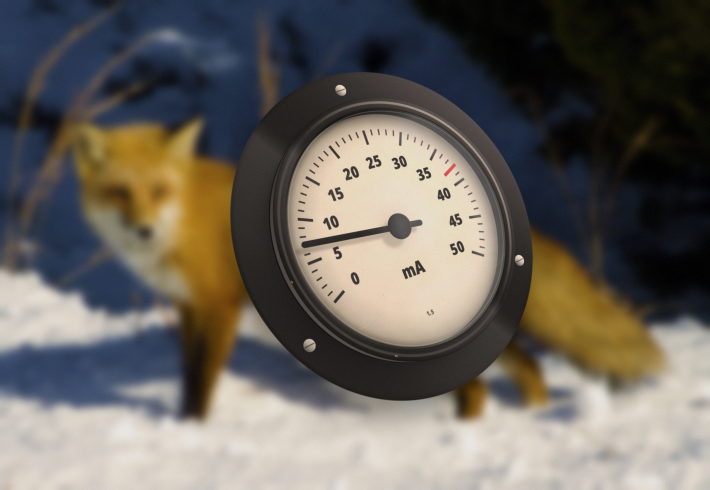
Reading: **7** mA
